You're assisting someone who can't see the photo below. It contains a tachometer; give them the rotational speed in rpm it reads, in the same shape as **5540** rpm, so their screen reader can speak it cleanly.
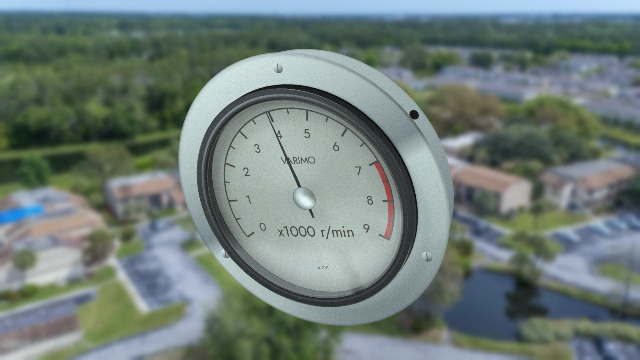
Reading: **4000** rpm
